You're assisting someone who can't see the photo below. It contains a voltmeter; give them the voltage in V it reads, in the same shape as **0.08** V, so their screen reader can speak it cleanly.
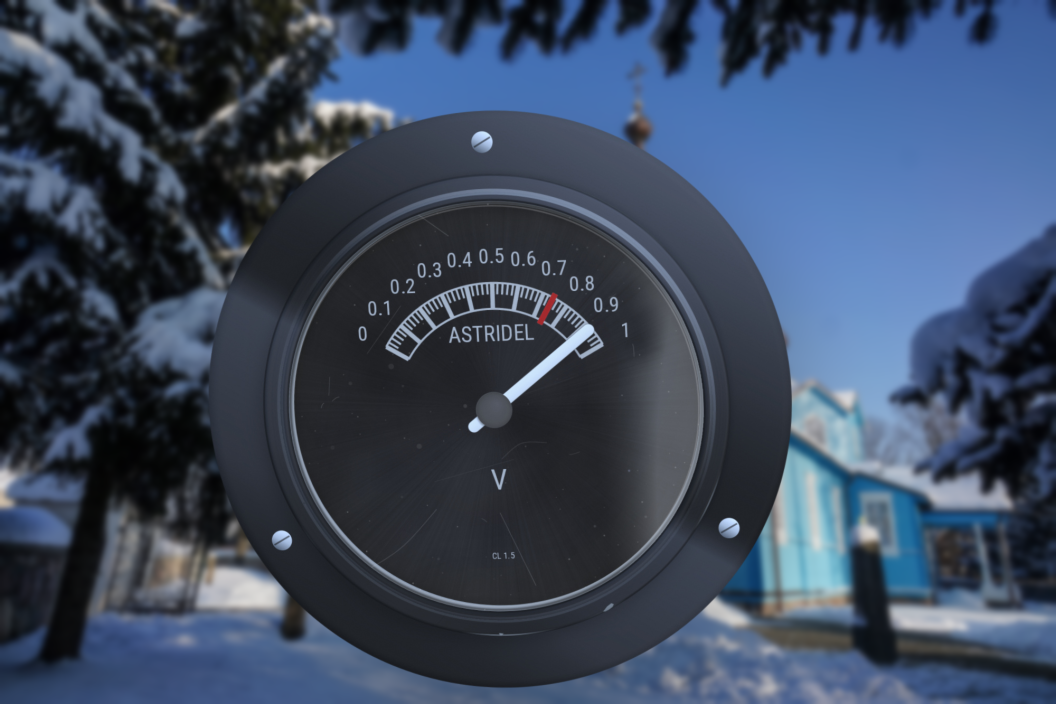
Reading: **0.92** V
